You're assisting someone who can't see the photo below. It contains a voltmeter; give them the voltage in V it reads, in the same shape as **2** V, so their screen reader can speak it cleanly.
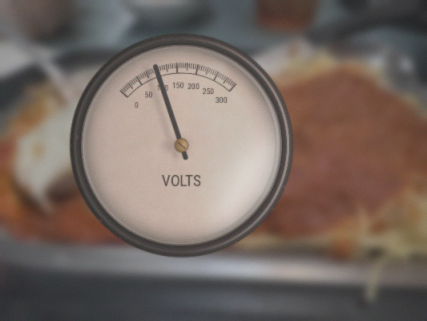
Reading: **100** V
